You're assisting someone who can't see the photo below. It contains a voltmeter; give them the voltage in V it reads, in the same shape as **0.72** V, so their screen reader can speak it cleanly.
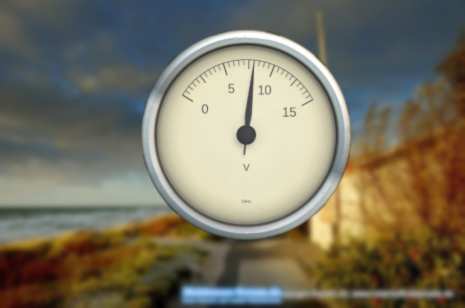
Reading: **8** V
